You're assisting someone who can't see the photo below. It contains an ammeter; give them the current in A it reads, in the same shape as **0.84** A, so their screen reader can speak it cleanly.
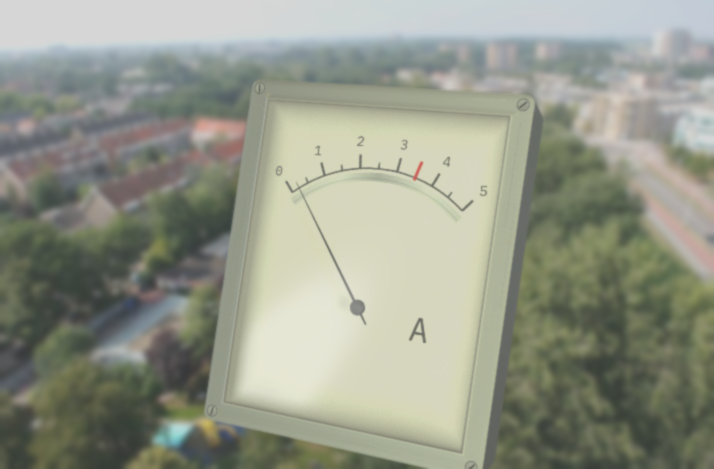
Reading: **0.25** A
